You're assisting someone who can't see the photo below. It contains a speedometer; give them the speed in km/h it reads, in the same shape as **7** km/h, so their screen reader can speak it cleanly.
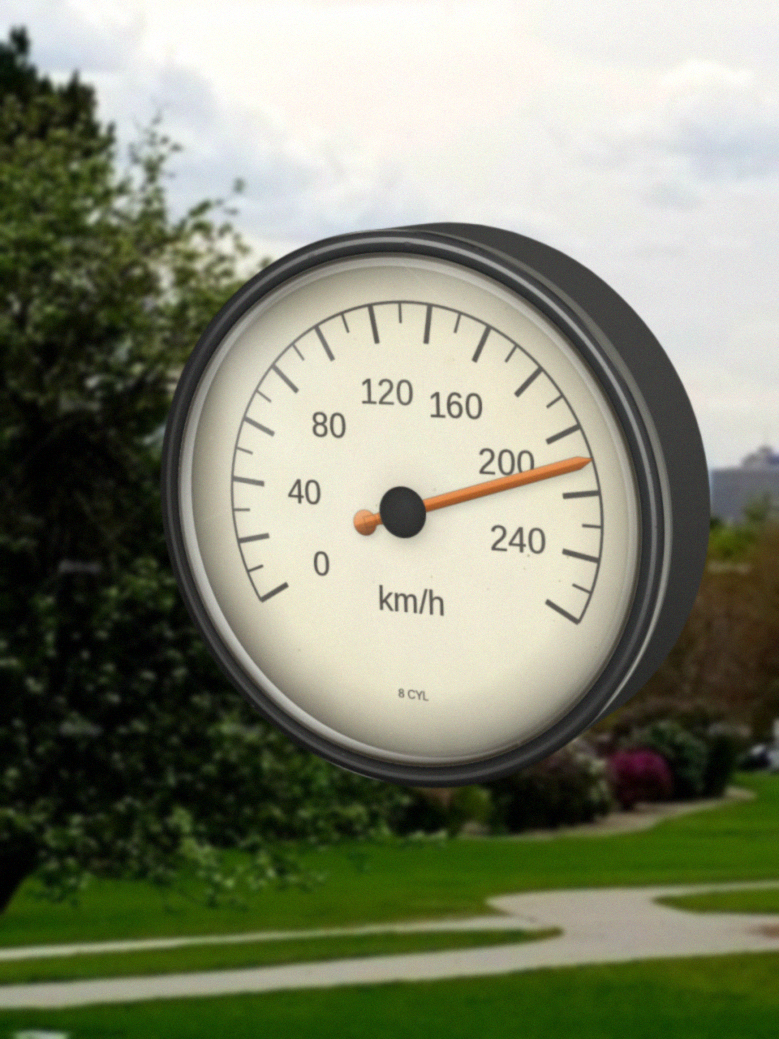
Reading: **210** km/h
